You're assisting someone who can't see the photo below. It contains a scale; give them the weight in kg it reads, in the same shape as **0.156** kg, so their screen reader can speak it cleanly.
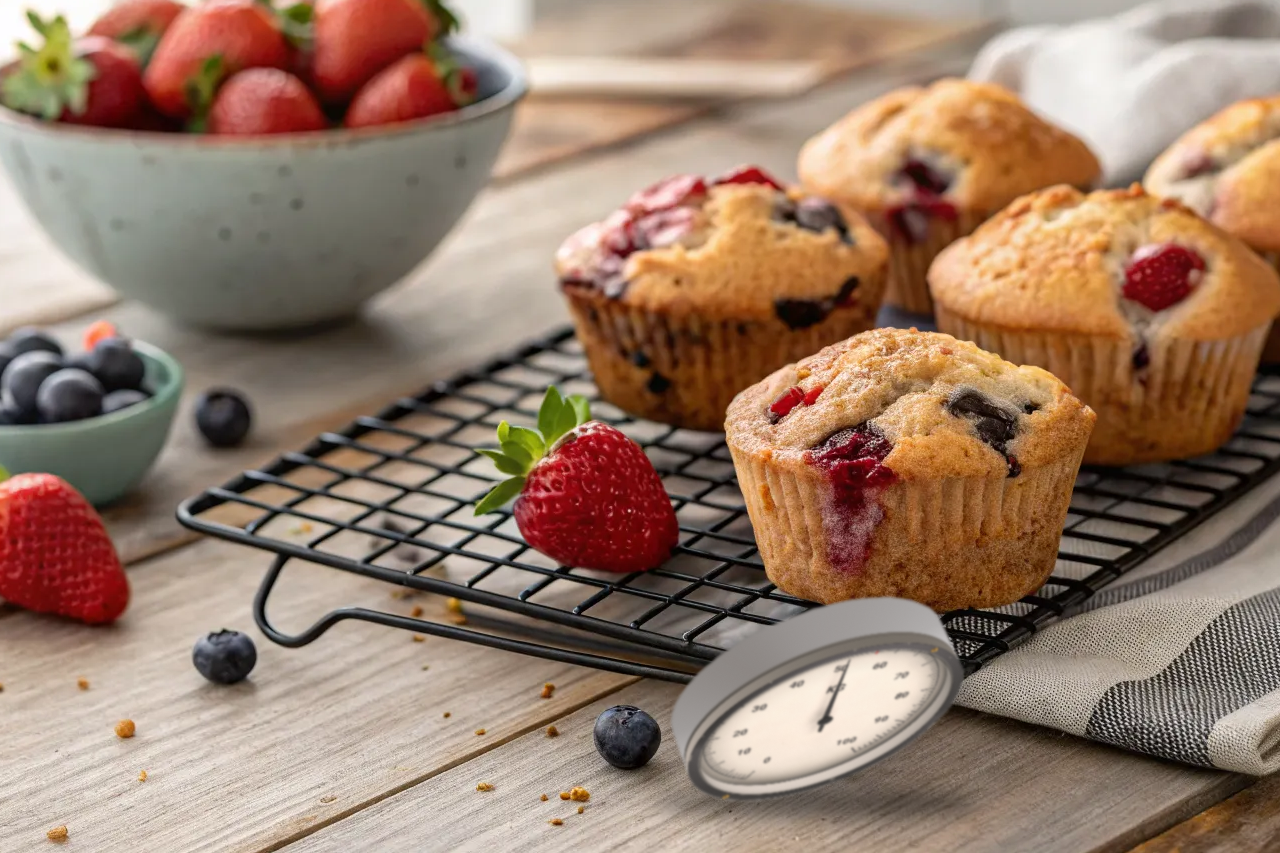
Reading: **50** kg
